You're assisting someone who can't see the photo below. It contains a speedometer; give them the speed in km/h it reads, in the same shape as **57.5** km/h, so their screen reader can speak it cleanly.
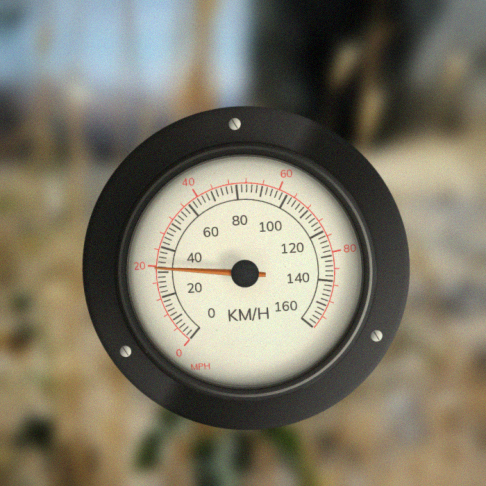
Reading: **32** km/h
